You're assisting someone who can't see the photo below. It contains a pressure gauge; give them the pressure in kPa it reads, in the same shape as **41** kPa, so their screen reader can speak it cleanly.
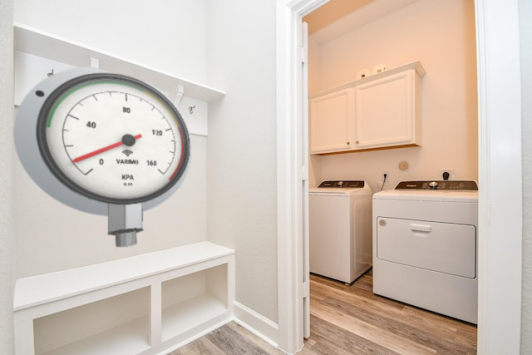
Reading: **10** kPa
